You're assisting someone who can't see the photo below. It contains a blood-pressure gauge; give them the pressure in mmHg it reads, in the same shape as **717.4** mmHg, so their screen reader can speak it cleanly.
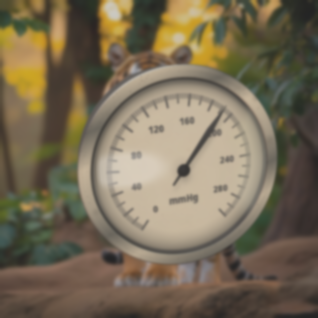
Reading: **190** mmHg
